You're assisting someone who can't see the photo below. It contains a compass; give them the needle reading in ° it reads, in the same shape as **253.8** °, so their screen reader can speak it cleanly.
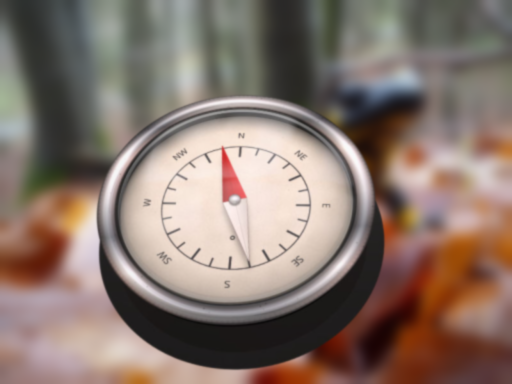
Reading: **345** °
